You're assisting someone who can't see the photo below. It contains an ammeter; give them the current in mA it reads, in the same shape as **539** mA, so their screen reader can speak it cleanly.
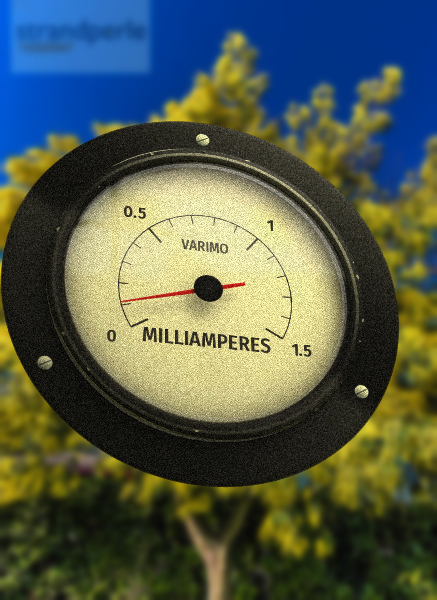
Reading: **0.1** mA
